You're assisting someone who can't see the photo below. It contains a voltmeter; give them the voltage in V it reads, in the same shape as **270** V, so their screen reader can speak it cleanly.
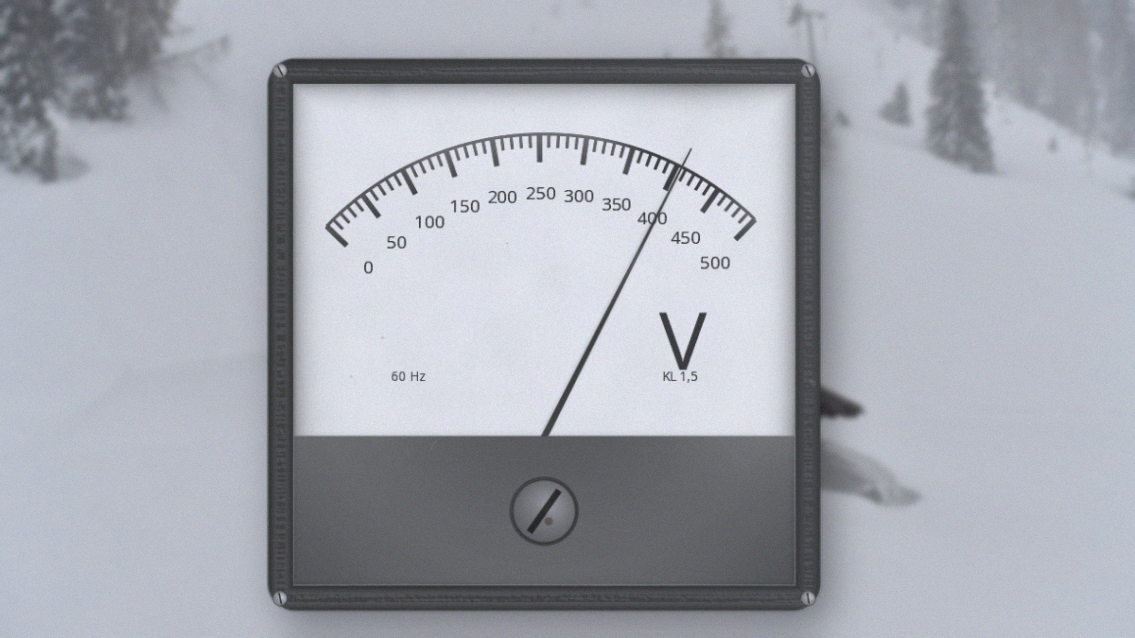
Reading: **405** V
